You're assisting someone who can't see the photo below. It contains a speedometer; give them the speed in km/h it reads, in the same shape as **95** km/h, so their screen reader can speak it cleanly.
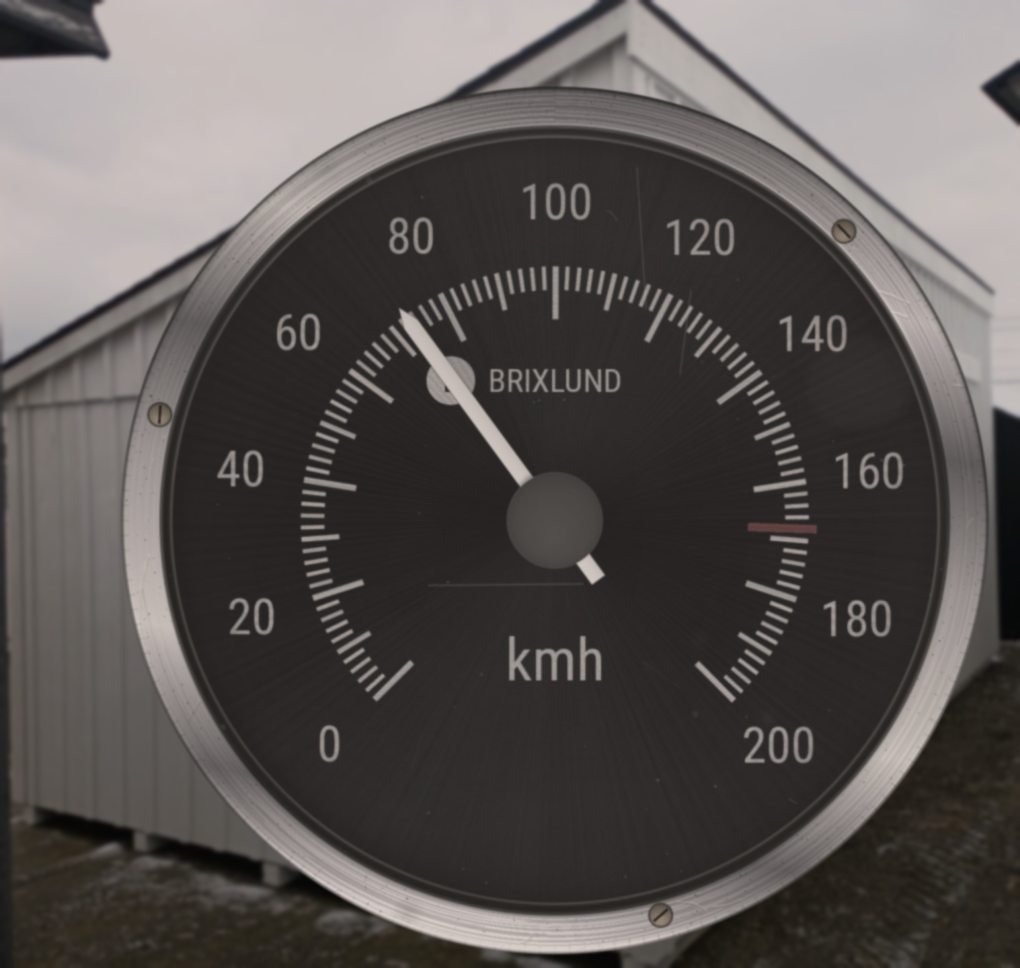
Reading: **73** km/h
